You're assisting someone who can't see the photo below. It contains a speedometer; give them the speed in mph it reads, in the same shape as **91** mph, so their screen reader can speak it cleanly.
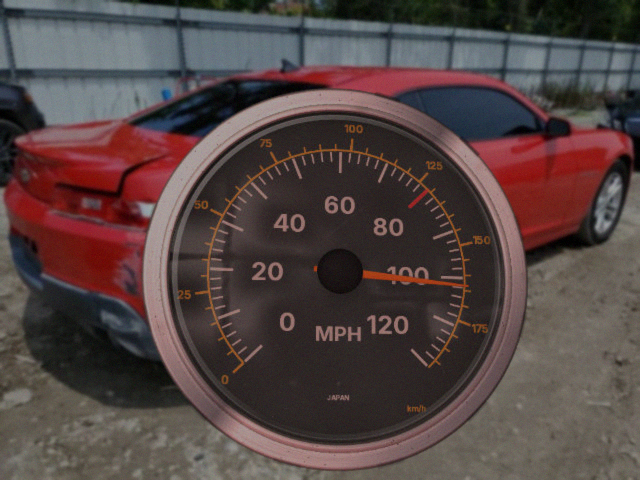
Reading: **102** mph
